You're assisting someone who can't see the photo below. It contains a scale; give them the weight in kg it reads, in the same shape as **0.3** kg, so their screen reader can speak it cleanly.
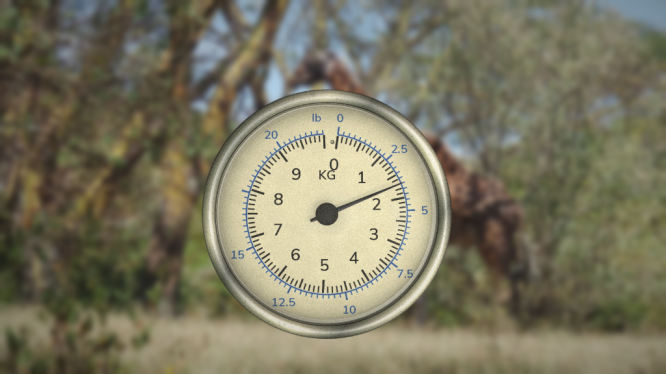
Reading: **1.7** kg
